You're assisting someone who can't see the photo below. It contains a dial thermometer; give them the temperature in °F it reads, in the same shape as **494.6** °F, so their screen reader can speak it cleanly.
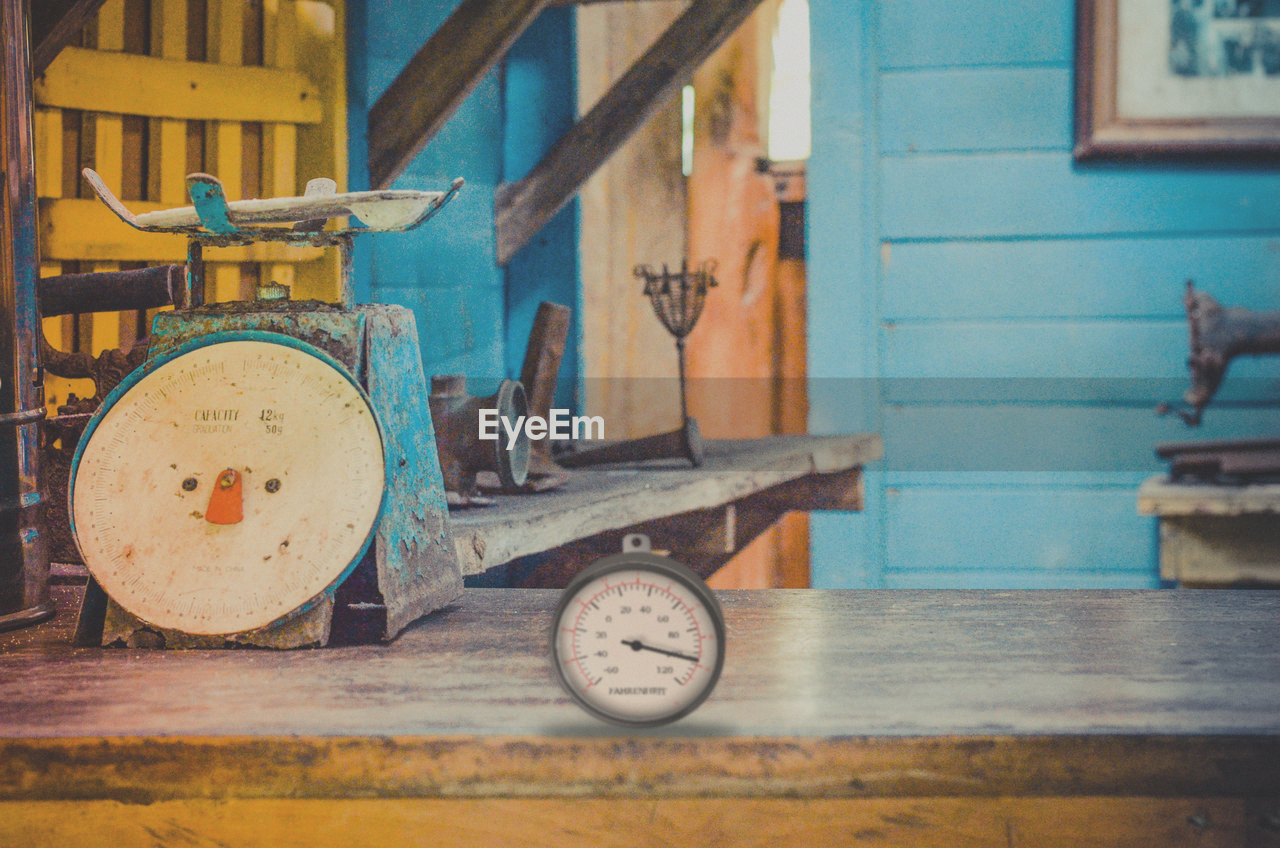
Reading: **100** °F
